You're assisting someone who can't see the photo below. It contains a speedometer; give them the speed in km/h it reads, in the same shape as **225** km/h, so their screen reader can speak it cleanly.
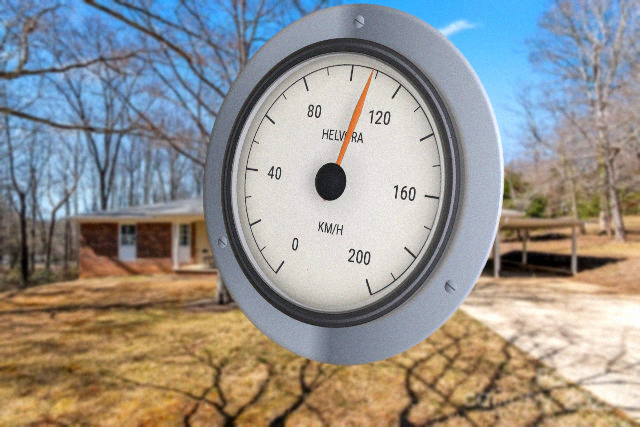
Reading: **110** km/h
